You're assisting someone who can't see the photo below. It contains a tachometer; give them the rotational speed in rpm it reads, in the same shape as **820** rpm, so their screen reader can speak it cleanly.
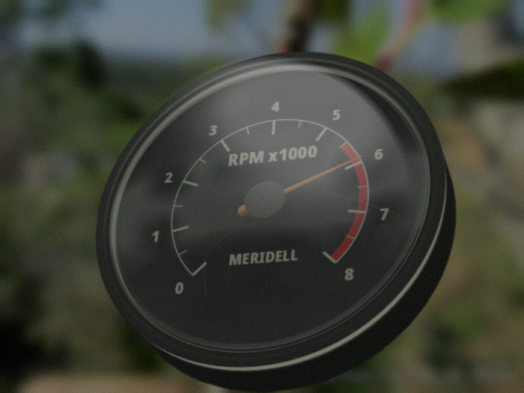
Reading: **6000** rpm
